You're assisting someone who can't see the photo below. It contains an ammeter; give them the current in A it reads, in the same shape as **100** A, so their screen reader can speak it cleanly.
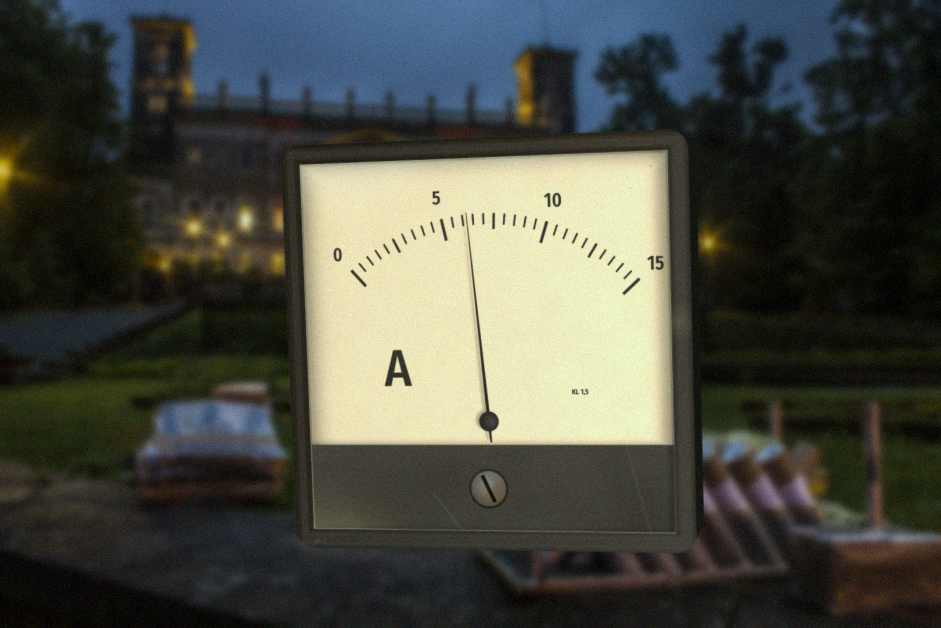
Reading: **6.25** A
